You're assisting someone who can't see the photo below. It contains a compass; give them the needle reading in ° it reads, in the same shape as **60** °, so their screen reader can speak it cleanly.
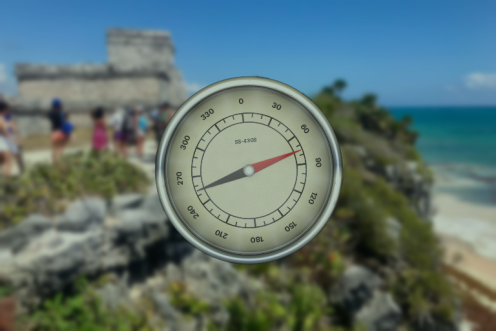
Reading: **75** °
